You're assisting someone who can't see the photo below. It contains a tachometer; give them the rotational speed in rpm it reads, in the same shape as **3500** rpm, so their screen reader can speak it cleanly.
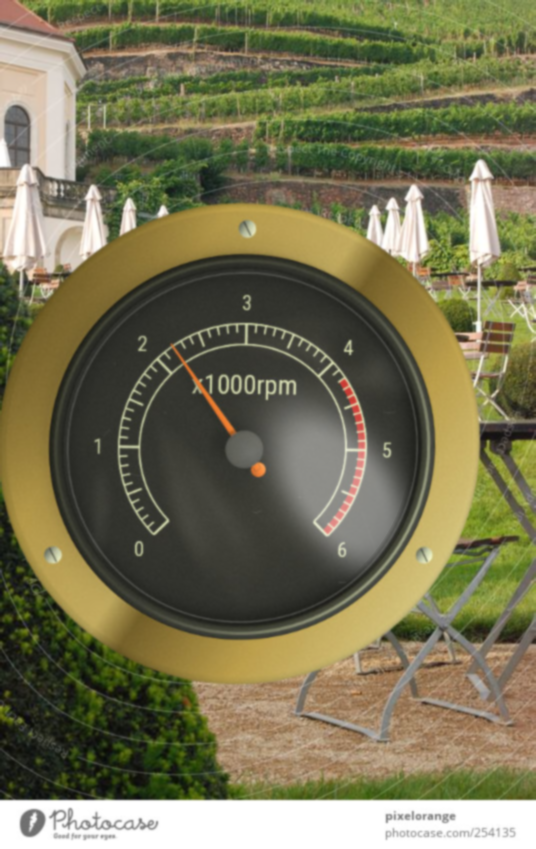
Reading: **2200** rpm
